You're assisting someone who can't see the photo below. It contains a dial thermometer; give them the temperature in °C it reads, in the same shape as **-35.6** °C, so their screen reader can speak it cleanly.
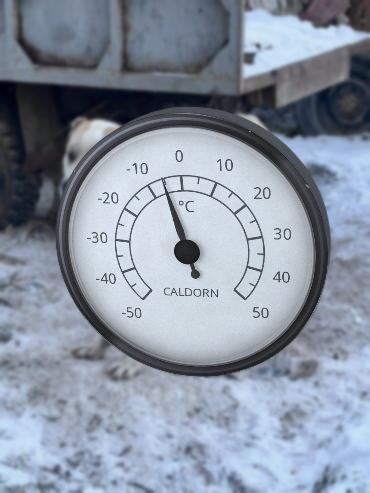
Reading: **-5** °C
